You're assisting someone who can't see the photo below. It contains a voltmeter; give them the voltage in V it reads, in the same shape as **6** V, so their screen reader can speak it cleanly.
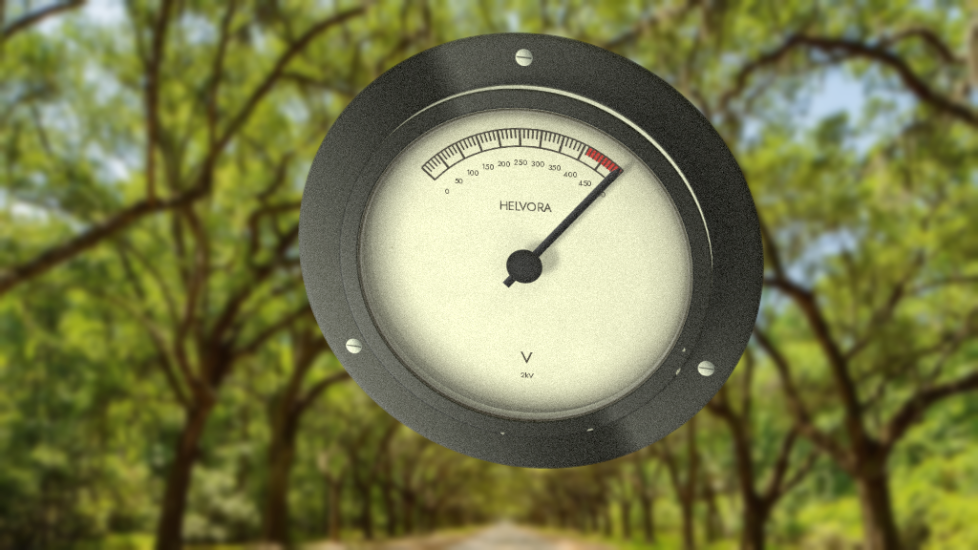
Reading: **490** V
